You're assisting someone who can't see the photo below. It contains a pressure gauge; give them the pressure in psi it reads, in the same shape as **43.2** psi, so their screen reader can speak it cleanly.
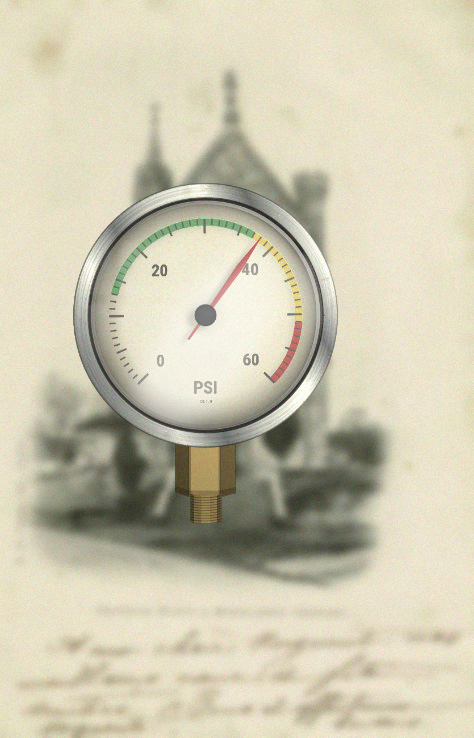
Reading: **38** psi
